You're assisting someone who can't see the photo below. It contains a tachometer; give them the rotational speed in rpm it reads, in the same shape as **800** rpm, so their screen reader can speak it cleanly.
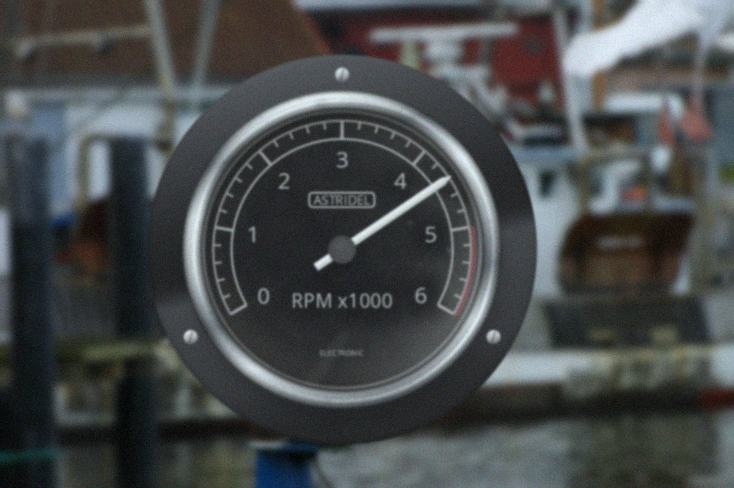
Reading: **4400** rpm
